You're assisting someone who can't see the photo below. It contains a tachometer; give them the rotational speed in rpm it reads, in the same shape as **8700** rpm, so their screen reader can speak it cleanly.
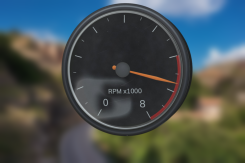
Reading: **6750** rpm
